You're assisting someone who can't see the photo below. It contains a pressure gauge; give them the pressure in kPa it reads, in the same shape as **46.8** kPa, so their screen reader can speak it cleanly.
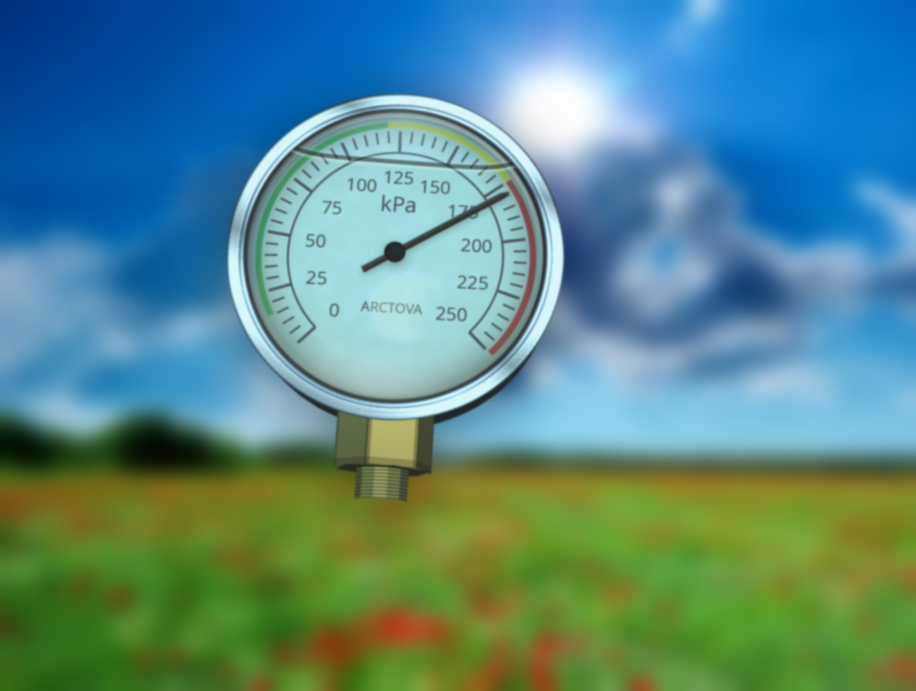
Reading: **180** kPa
